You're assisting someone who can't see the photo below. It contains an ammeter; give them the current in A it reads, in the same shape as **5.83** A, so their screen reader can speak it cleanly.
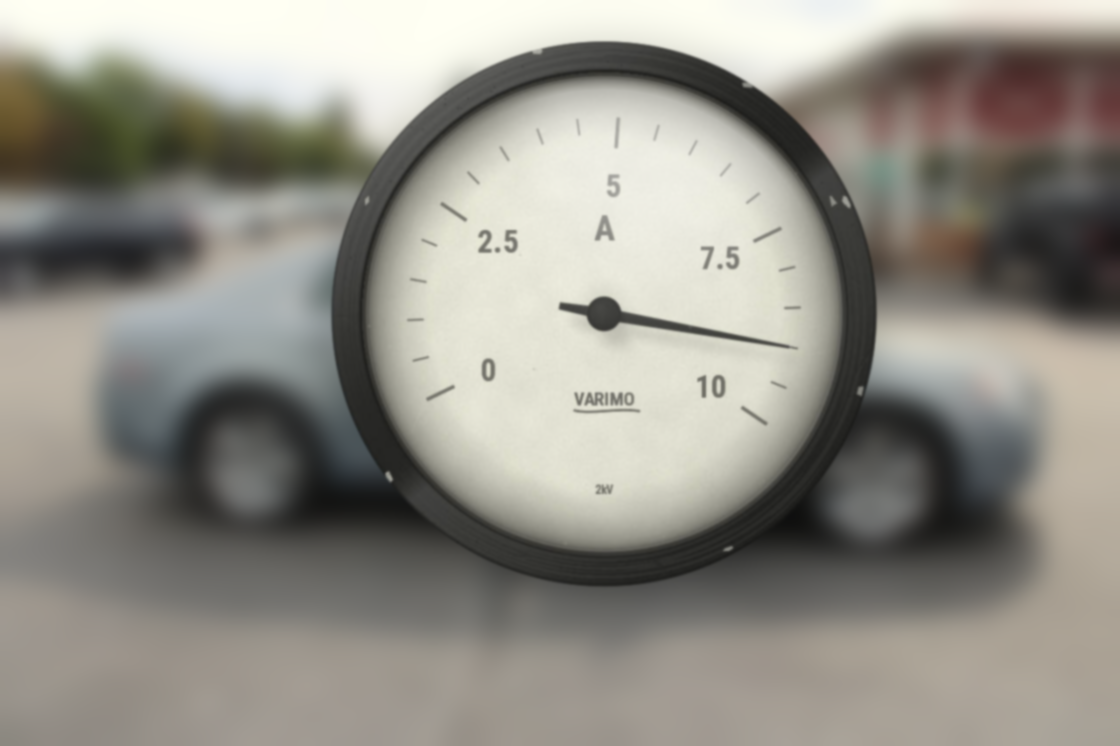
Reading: **9** A
